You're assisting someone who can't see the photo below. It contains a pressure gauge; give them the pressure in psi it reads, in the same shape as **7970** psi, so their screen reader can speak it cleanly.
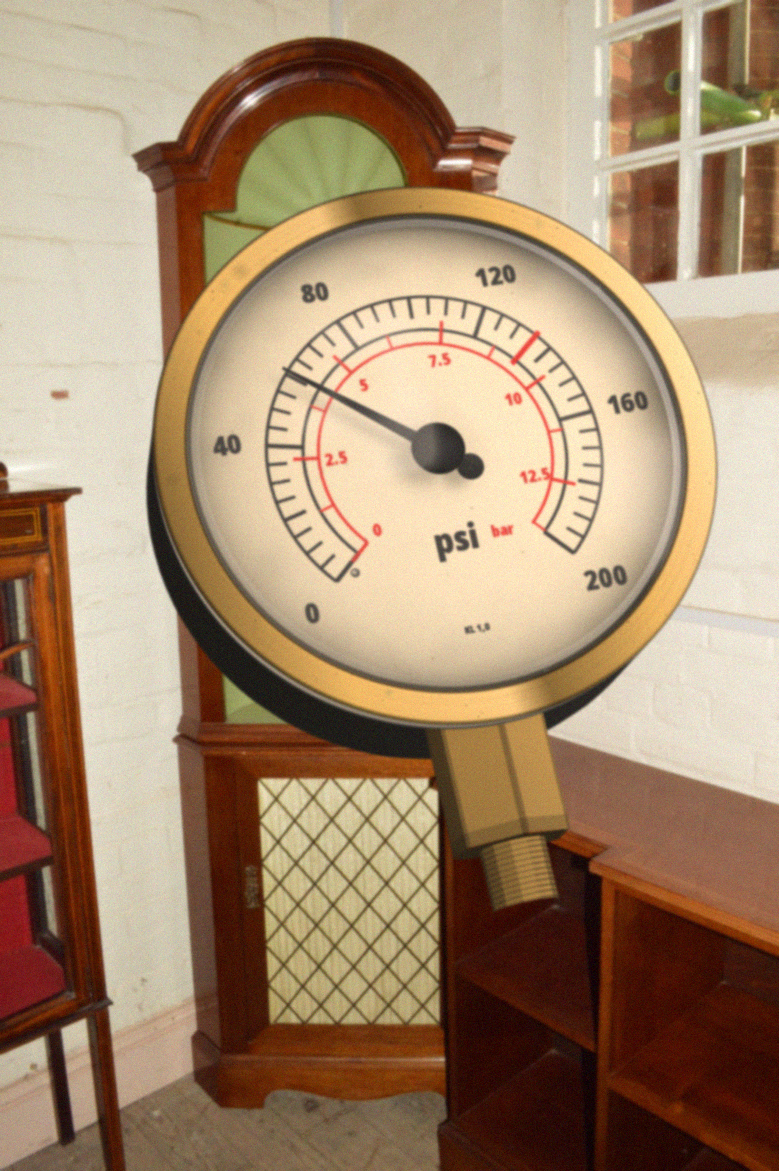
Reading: **60** psi
